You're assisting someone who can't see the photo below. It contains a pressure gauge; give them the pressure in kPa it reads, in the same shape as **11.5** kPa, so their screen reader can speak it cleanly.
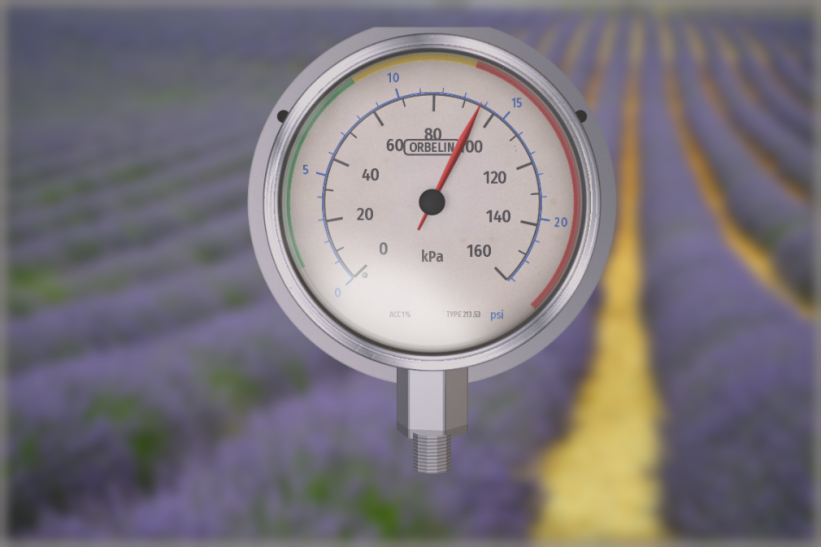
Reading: **95** kPa
